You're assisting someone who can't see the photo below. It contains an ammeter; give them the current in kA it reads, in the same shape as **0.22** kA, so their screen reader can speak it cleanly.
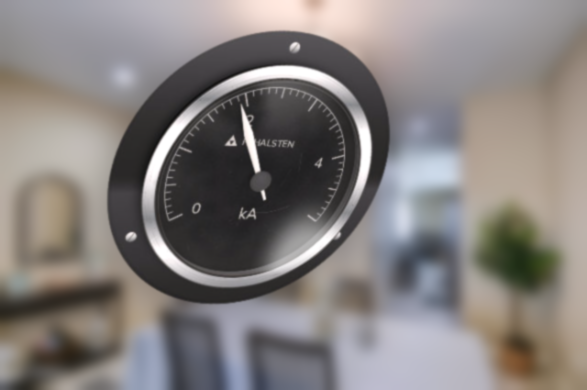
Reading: **1.9** kA
